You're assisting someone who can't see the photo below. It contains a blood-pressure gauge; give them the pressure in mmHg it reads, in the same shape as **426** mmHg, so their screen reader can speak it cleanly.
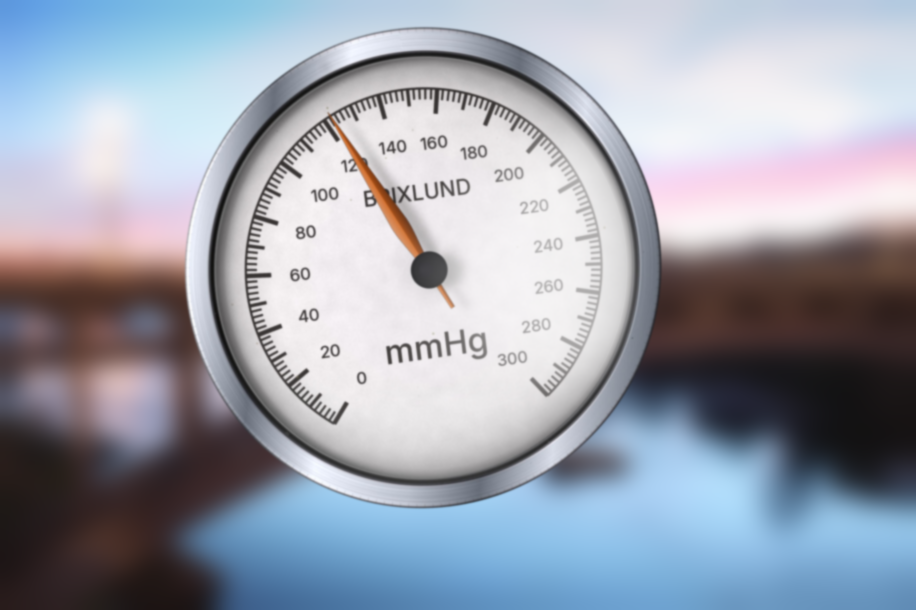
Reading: **122** mmHg
